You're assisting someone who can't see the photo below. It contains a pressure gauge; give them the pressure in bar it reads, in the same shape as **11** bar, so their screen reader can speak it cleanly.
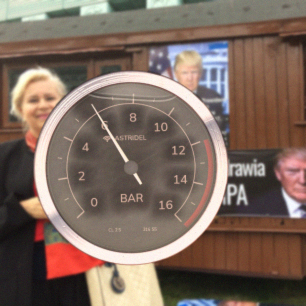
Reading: **6** bar
